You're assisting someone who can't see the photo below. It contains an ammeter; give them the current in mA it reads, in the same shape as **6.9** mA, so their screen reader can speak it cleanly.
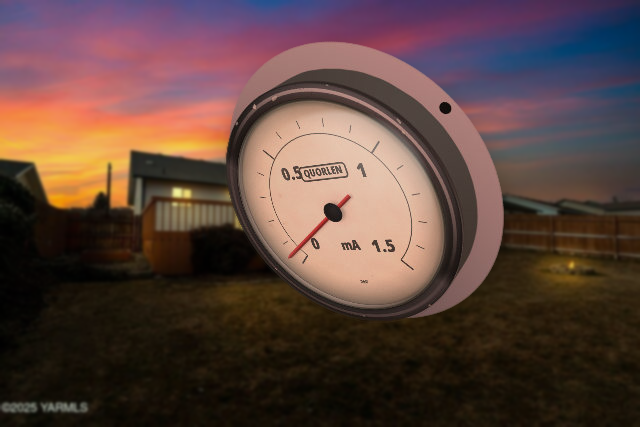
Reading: **0.05** mA
